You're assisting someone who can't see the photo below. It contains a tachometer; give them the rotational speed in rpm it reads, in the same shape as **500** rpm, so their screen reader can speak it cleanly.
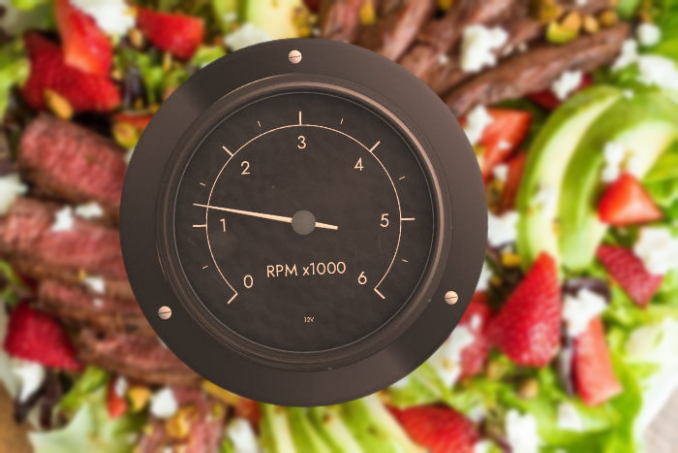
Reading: **1250** rpm
